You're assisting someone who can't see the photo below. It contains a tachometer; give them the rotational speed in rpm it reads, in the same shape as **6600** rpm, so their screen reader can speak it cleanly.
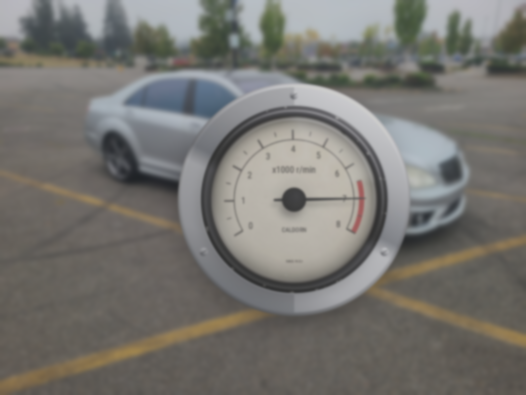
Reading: **7000** rpm
